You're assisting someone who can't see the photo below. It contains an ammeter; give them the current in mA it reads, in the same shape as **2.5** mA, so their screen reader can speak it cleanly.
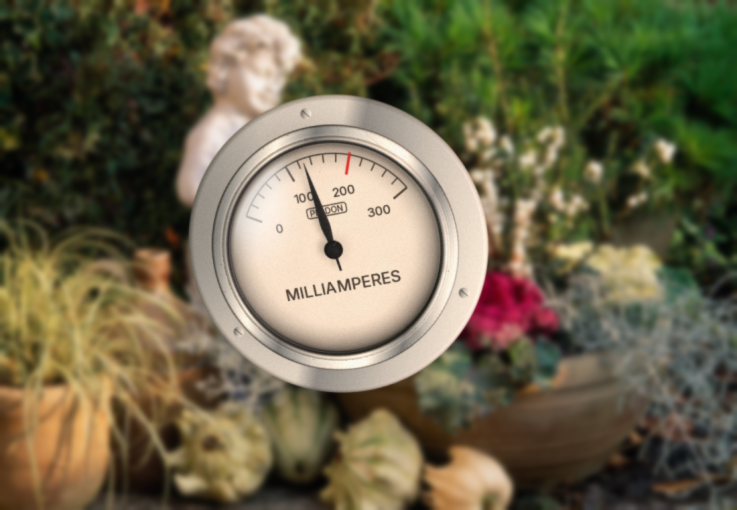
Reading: **130** mA
